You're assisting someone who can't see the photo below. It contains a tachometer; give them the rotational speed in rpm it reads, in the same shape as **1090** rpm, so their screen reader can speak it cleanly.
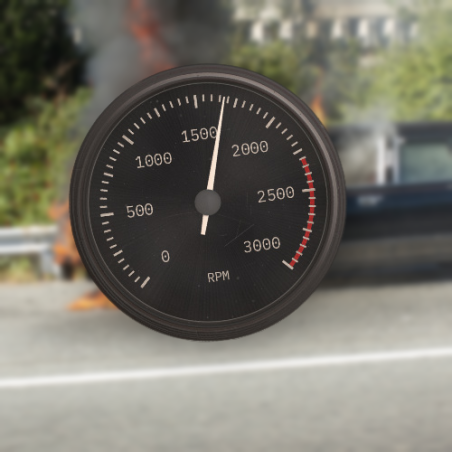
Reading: **1675** rpm
